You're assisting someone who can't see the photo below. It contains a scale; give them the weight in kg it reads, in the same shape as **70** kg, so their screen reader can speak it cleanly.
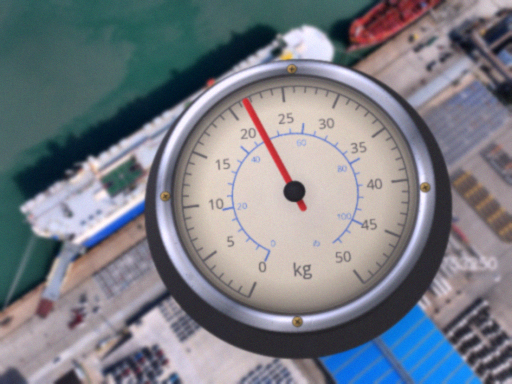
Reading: **21.5** kg
